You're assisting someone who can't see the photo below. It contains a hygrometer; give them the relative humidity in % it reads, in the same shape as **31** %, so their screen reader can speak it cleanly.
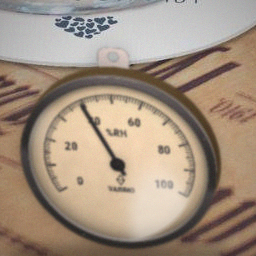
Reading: **40** %
